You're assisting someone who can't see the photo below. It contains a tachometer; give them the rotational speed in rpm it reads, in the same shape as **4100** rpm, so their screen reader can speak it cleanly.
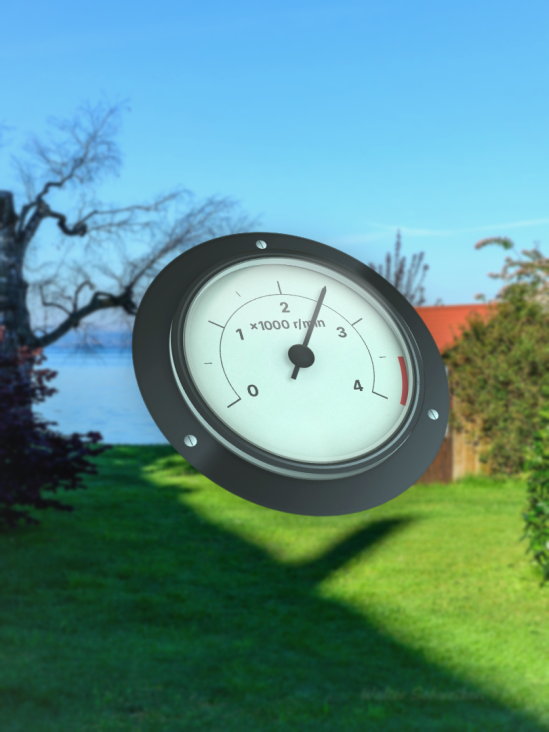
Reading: **2500** rpm
